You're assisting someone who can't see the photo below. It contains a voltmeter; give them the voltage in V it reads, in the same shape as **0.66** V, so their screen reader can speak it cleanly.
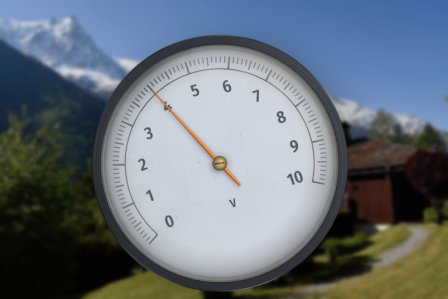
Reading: **4** V
